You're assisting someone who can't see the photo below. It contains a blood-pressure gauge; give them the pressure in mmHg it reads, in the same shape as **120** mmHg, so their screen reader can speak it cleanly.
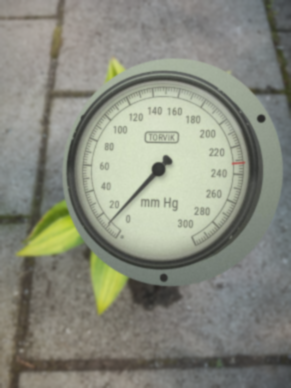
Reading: **10** mmHg
